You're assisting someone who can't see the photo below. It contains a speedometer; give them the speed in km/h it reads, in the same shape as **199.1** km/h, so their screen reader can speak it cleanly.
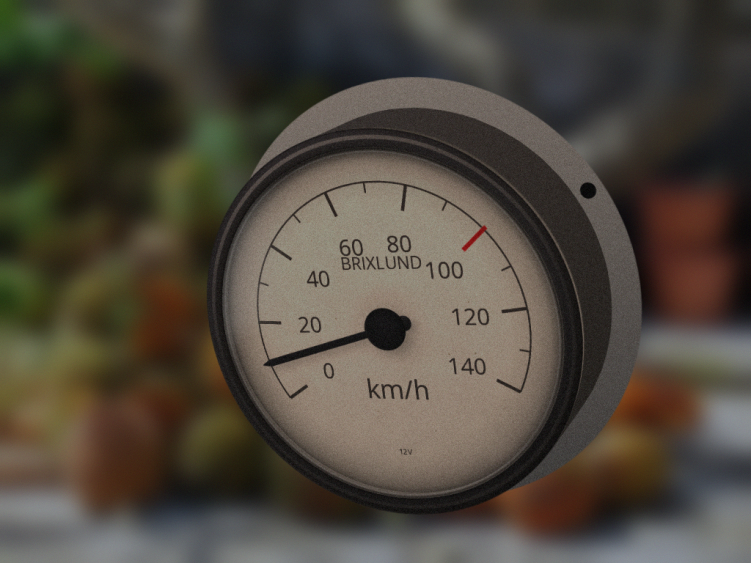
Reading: **10** km/h
